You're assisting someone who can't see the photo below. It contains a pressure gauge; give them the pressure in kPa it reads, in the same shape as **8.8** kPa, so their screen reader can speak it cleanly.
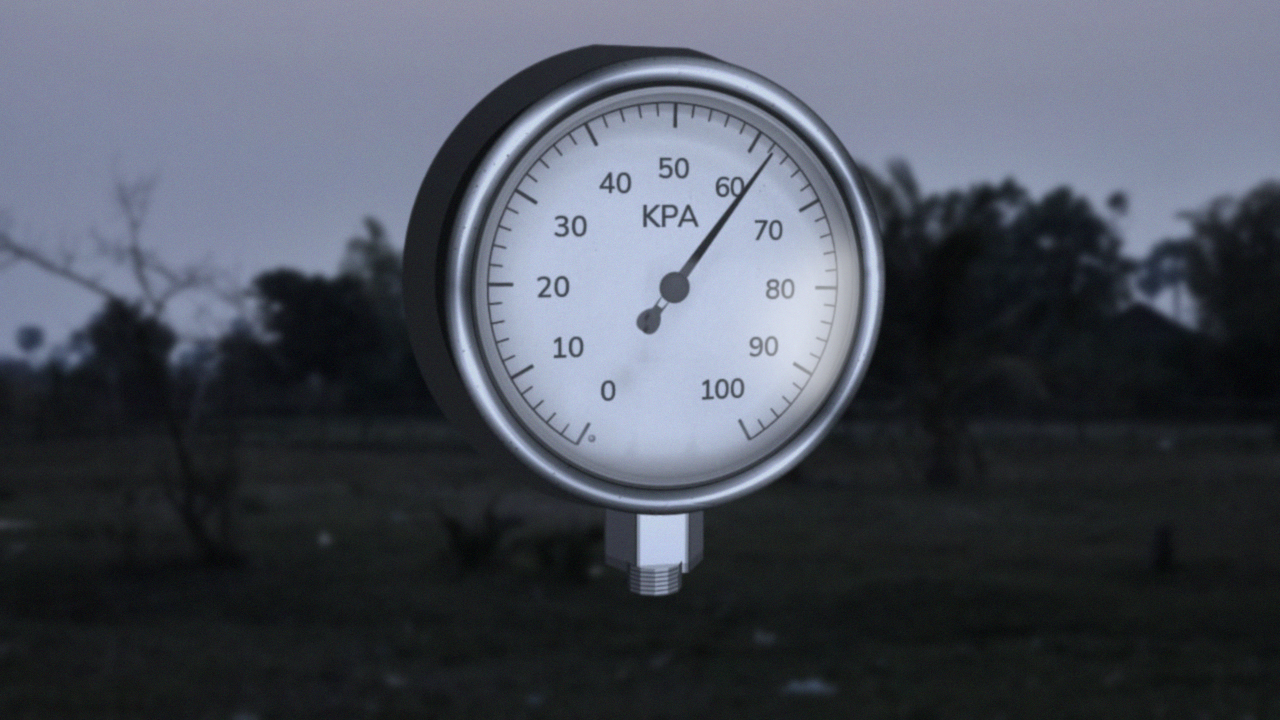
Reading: **62** kPa
